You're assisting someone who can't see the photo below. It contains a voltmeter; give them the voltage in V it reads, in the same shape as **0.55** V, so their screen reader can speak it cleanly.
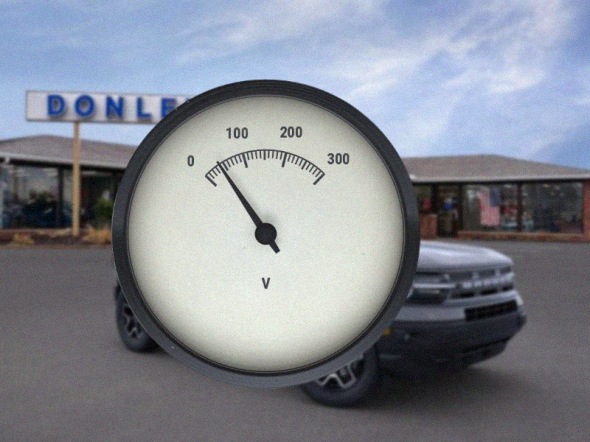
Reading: **40** V
